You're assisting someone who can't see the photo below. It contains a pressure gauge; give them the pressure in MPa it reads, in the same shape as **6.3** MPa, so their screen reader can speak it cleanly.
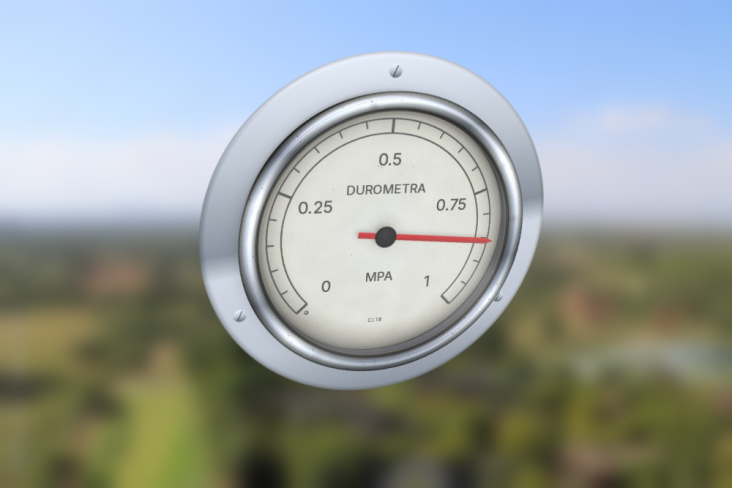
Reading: **0.85** MPa
